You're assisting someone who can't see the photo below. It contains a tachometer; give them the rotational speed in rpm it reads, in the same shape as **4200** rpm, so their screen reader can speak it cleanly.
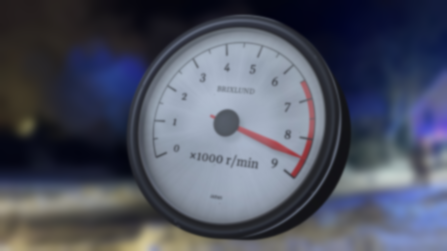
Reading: **8500** rpm
